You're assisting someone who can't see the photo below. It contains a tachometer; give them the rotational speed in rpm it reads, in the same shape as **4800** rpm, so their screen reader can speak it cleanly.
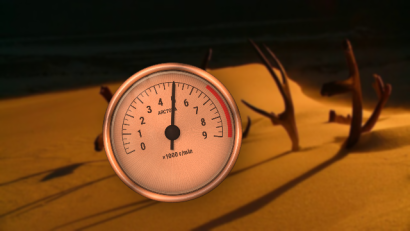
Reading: **5000** rpm
